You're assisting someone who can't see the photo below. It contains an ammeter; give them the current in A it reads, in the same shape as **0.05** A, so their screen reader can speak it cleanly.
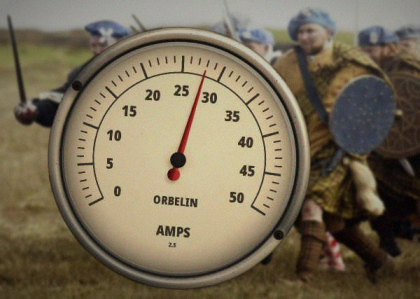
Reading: **28** A
